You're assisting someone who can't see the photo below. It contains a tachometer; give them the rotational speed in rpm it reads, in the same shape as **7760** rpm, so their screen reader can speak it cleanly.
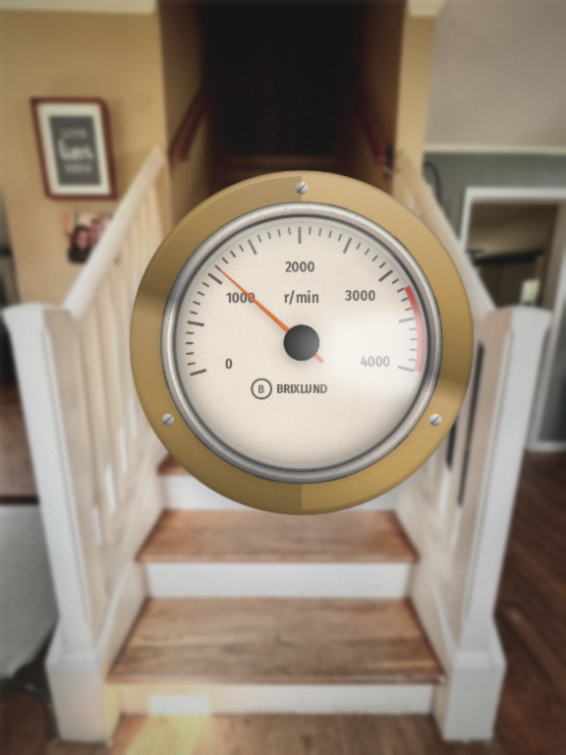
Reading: **1100** rpm
